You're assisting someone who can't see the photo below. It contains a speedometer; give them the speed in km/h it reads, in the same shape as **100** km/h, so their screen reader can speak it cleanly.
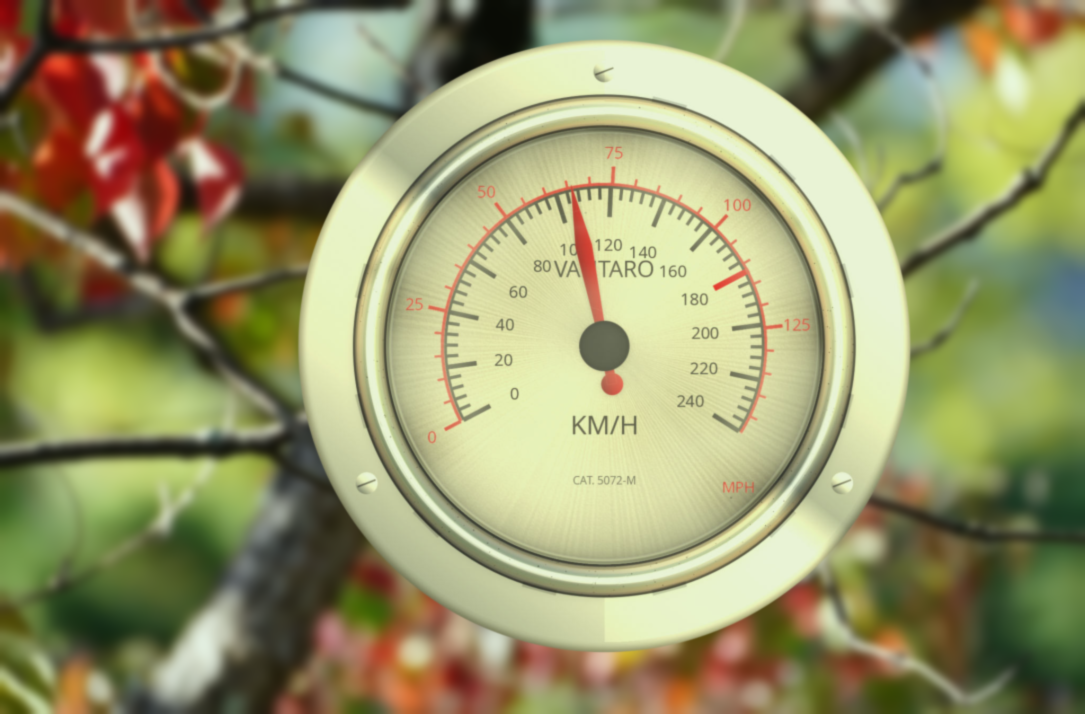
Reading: **106** km/h
